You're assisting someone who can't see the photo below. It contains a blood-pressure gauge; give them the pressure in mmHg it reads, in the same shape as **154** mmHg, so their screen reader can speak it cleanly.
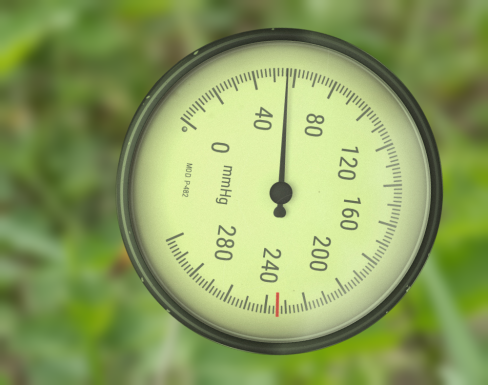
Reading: **56** mmHg
